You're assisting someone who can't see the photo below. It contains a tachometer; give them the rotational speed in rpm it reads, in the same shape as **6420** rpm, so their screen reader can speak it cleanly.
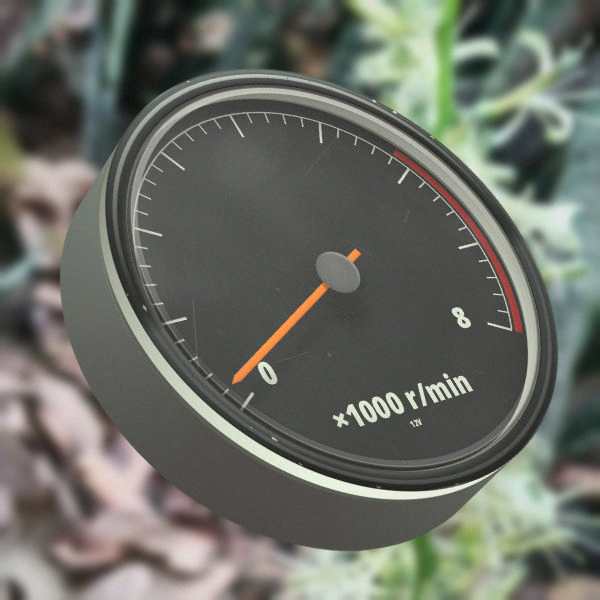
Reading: **200** rpm
